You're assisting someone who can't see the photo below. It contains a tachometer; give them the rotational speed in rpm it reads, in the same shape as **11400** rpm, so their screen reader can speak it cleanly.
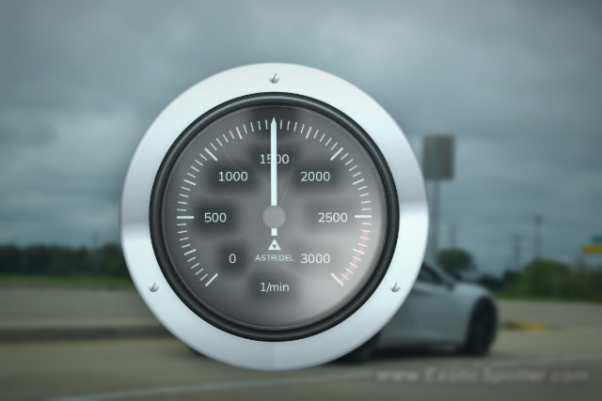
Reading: **1500** rpm
